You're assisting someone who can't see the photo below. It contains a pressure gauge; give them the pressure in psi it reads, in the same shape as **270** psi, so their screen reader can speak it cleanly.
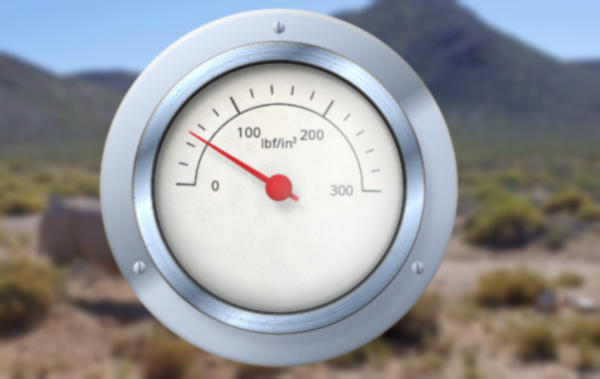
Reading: **50** psi
